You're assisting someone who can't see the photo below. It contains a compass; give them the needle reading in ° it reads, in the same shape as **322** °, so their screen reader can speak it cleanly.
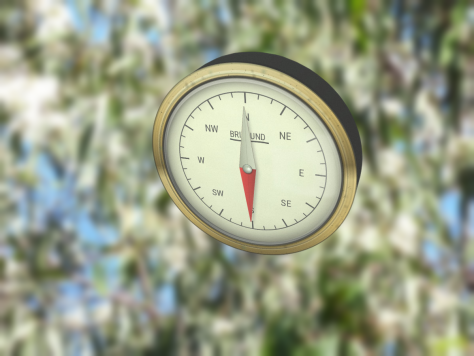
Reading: **180** °
